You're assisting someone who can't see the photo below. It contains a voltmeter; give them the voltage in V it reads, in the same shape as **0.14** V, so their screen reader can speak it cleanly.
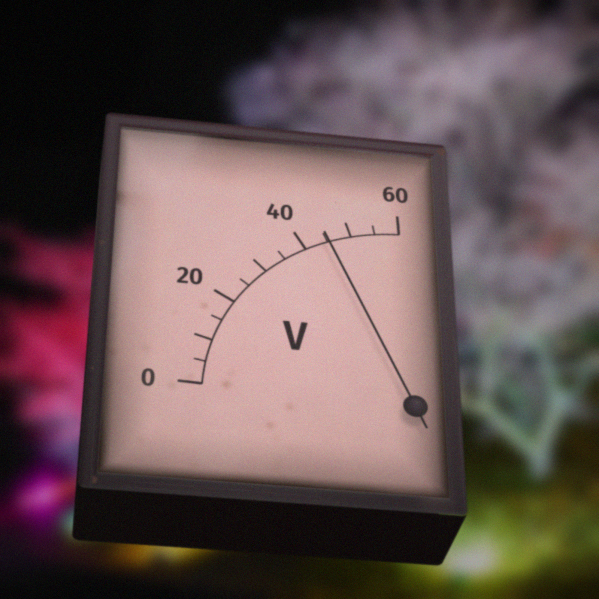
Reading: **45** V
